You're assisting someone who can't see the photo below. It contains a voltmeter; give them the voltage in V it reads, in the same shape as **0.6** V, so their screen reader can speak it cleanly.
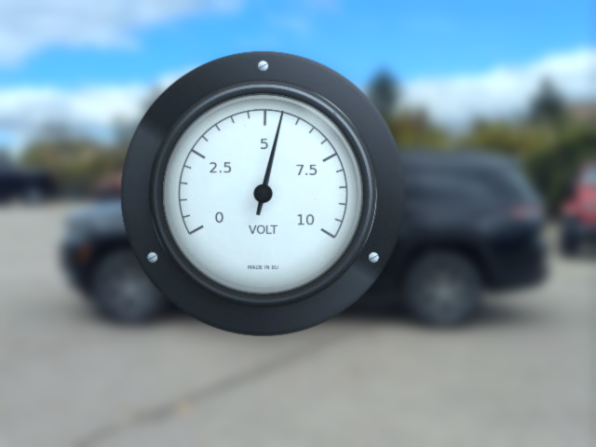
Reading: **5.5** V
